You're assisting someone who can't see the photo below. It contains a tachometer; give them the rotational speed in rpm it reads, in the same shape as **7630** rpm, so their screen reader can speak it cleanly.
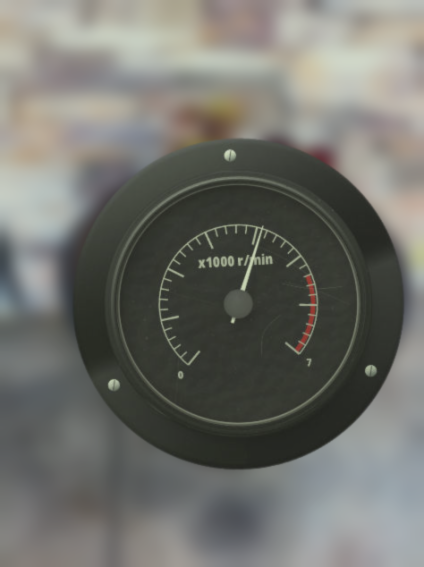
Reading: **4100** rpm
